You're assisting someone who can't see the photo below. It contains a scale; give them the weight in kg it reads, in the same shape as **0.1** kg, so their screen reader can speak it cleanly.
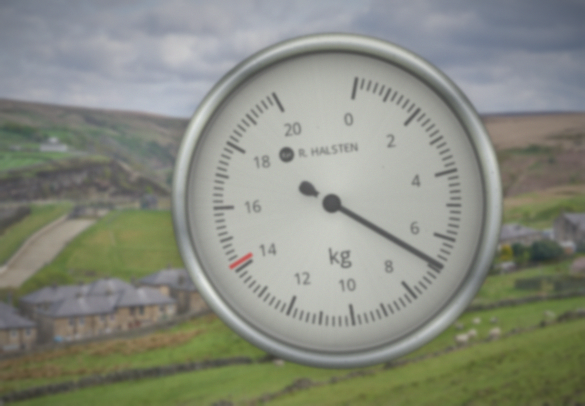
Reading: **6.8** kg
